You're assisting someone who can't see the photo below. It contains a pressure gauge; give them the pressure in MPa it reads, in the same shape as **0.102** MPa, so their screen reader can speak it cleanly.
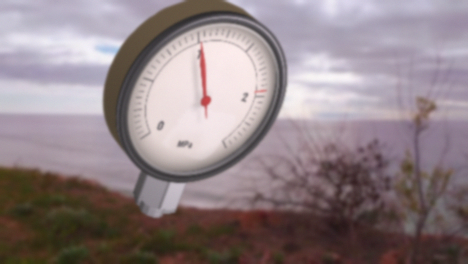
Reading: **1** MPa
